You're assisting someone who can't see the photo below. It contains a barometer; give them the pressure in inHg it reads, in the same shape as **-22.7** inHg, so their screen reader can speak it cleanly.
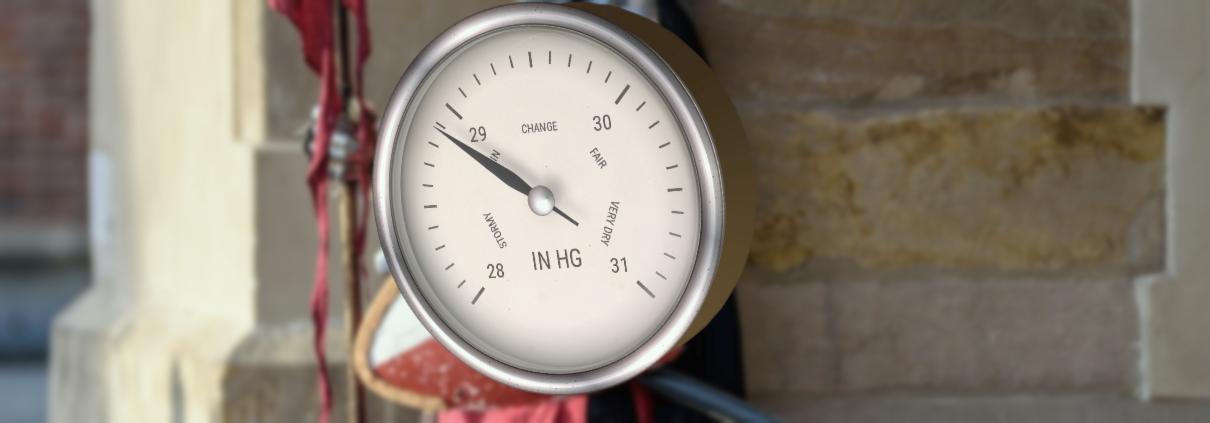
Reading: **28.9** inHg
